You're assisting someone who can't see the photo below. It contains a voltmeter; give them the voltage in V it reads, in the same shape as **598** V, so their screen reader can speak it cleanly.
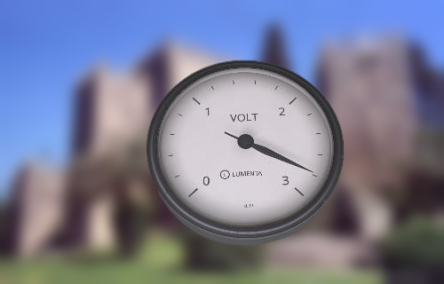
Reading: **2.8** V
